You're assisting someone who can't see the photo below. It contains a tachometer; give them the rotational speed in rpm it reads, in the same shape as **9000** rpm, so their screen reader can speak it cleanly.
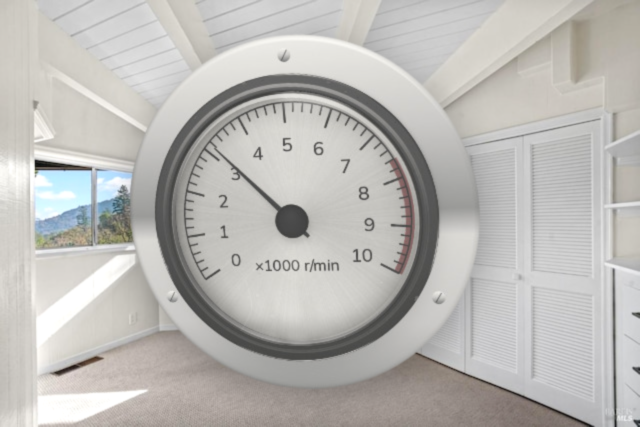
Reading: **3200** rpm
